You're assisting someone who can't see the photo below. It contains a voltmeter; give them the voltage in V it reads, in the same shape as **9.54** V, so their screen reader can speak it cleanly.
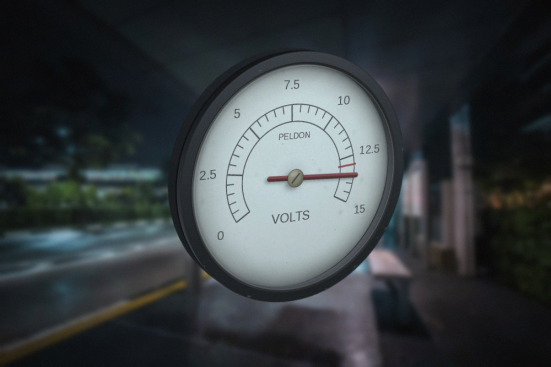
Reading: **13.5** V
